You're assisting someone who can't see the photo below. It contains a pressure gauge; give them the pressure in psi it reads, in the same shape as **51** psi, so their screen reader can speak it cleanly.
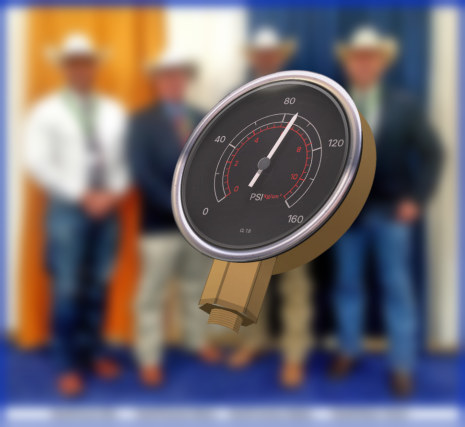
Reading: **90** psi
